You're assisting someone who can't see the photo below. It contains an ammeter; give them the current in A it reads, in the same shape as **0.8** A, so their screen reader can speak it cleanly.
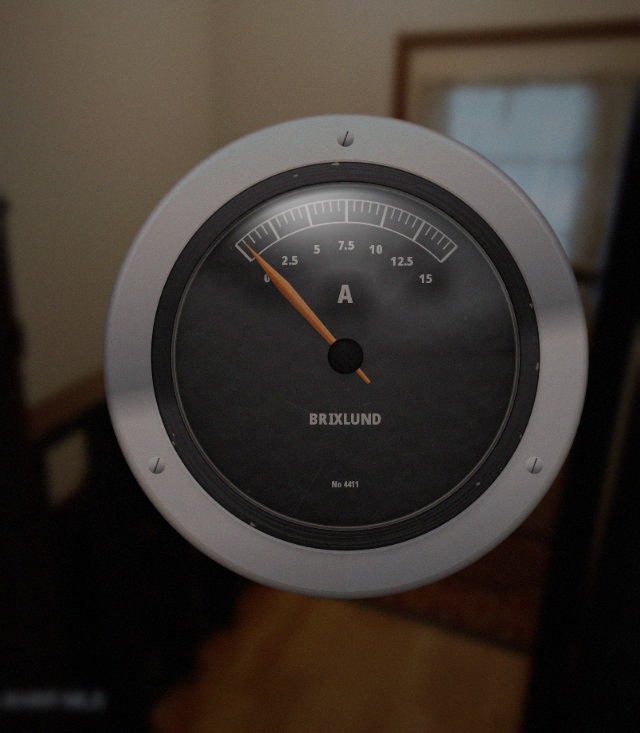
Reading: **0.5** A
